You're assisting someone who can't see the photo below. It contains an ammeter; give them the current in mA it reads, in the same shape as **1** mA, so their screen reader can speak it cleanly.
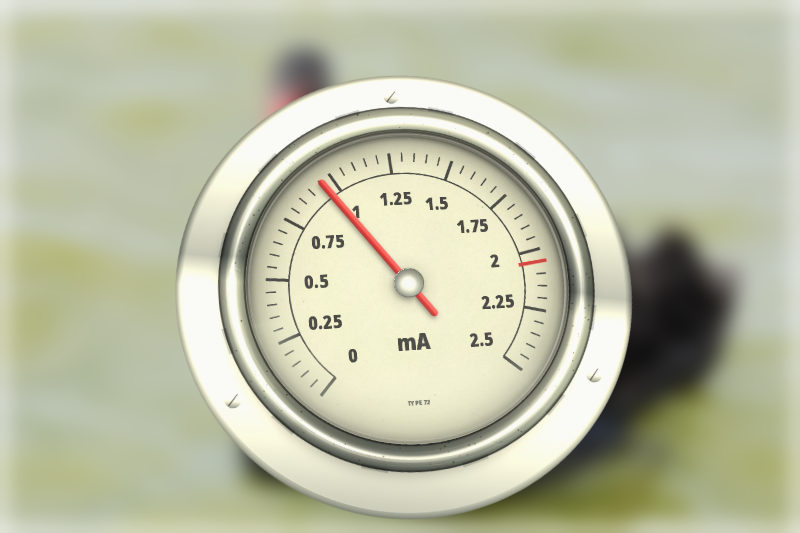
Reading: **0.95** mA
